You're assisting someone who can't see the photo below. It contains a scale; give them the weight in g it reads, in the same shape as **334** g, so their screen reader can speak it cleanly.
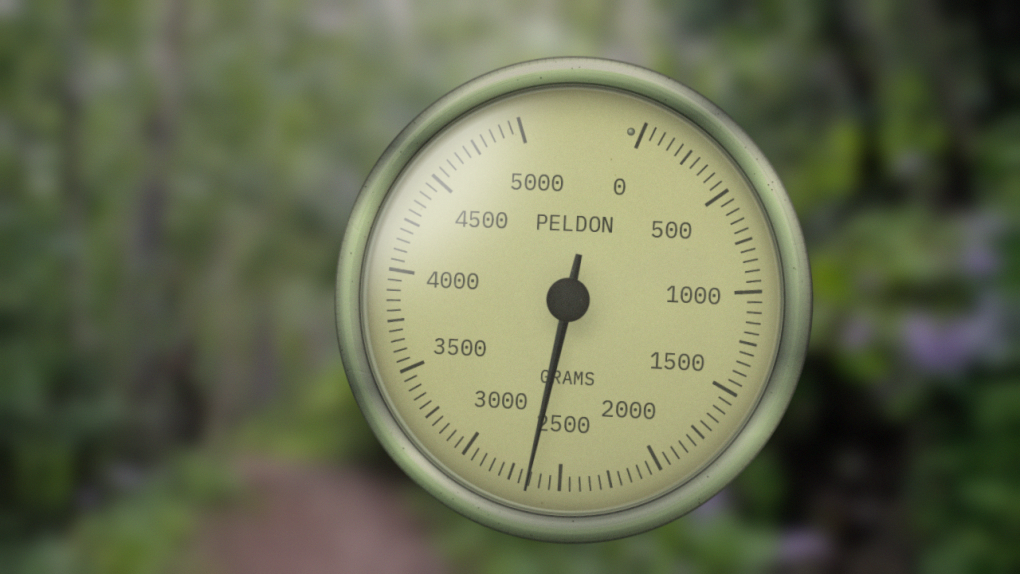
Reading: **2650** g
